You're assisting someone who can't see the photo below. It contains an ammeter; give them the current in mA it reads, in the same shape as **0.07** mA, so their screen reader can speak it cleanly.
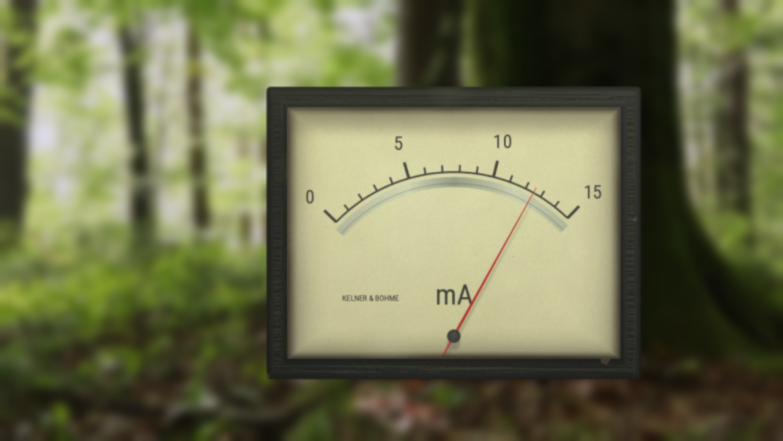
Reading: **12.5** mA
